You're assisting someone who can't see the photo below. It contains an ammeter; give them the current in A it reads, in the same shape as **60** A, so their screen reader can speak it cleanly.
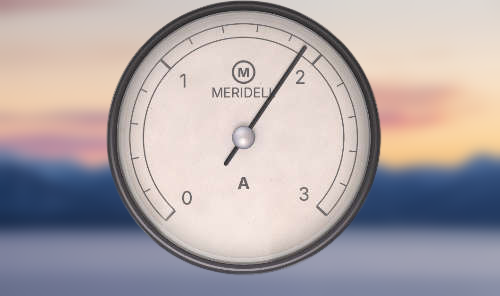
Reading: **1.9** A
